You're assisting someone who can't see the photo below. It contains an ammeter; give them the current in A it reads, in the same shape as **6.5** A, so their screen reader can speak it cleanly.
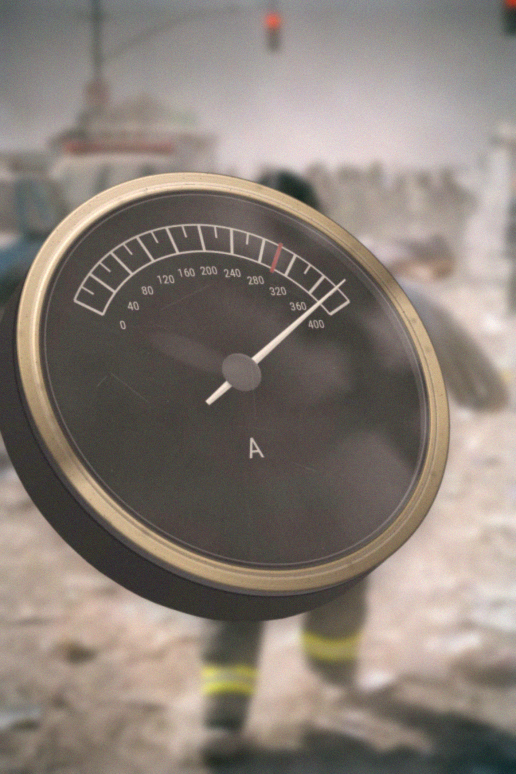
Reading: **380** A
